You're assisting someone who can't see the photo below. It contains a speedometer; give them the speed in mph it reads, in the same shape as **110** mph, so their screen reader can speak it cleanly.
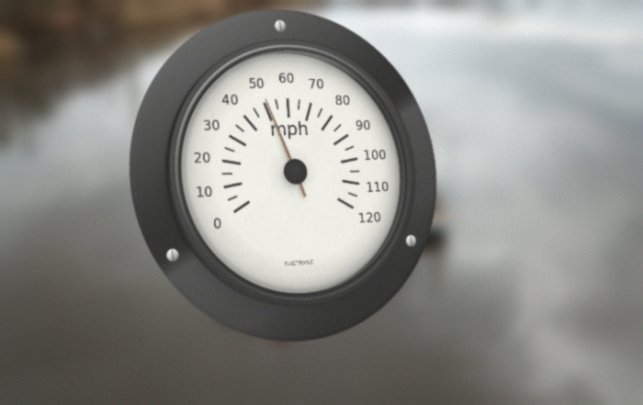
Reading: **50** mph
